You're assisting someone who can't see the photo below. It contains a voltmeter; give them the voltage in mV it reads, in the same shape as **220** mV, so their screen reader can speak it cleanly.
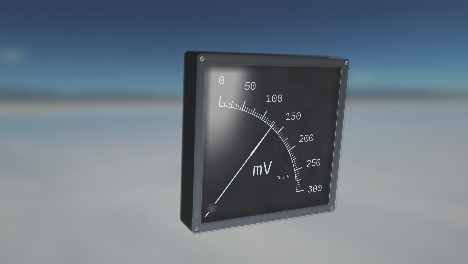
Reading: **125** mV
